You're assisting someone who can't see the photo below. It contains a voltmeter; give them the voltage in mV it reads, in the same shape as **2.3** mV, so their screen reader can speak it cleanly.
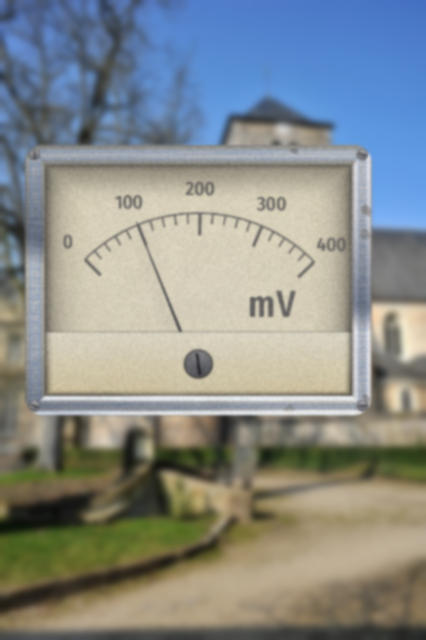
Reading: **100** mV
